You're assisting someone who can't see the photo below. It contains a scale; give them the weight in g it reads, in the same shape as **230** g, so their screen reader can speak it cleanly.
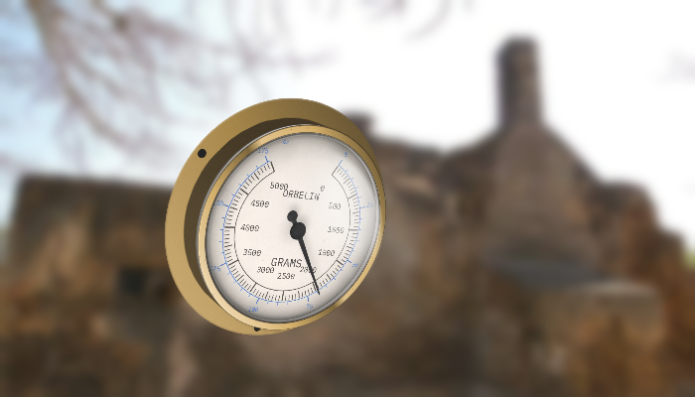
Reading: **2000** g
